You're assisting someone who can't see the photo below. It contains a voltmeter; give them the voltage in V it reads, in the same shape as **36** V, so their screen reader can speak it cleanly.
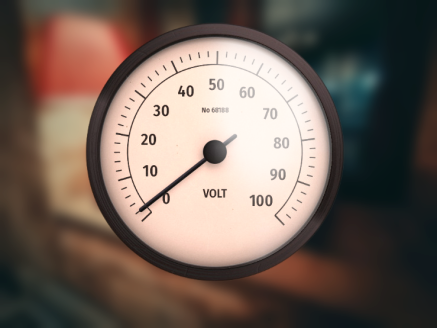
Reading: **2** V
